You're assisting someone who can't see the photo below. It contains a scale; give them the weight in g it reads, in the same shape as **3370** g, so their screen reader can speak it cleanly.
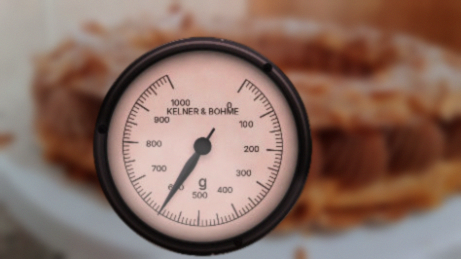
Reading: **600** g
